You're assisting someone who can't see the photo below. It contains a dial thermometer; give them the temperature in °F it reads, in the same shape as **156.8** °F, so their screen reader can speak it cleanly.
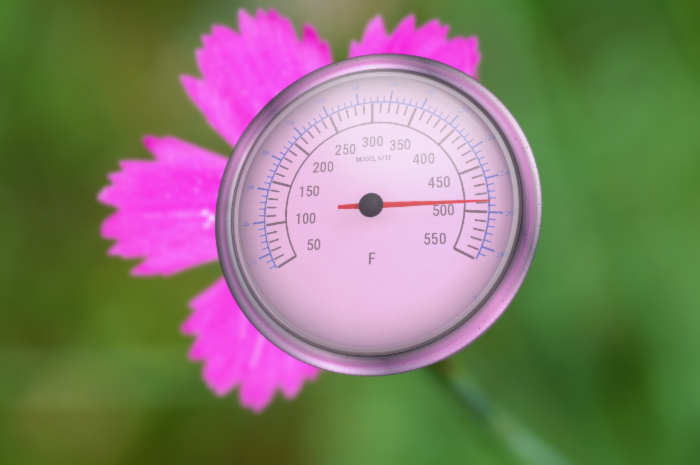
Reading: **490** °F
